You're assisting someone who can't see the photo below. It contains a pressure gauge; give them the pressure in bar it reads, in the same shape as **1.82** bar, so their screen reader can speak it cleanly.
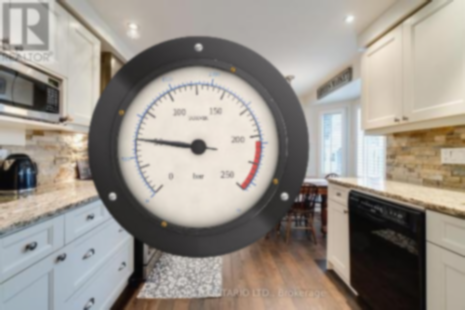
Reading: **50** bar
